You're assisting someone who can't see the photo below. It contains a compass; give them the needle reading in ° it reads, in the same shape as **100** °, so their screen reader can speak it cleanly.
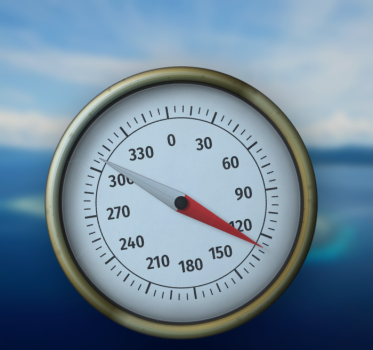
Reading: **127.5** °
